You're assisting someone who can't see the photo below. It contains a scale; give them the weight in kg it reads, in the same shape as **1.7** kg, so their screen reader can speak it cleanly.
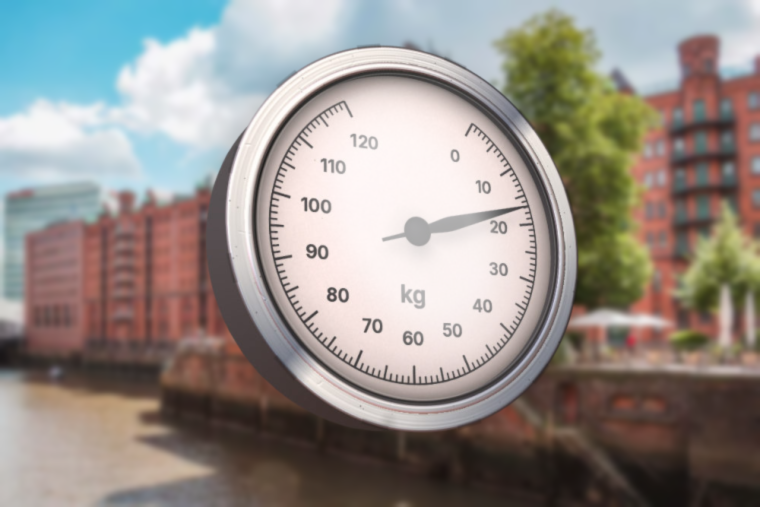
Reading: **17** kg
